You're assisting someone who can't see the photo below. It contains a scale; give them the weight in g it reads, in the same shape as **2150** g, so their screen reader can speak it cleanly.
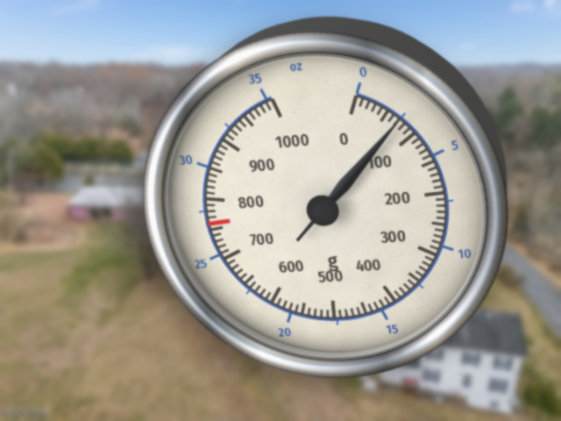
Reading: **70** g
